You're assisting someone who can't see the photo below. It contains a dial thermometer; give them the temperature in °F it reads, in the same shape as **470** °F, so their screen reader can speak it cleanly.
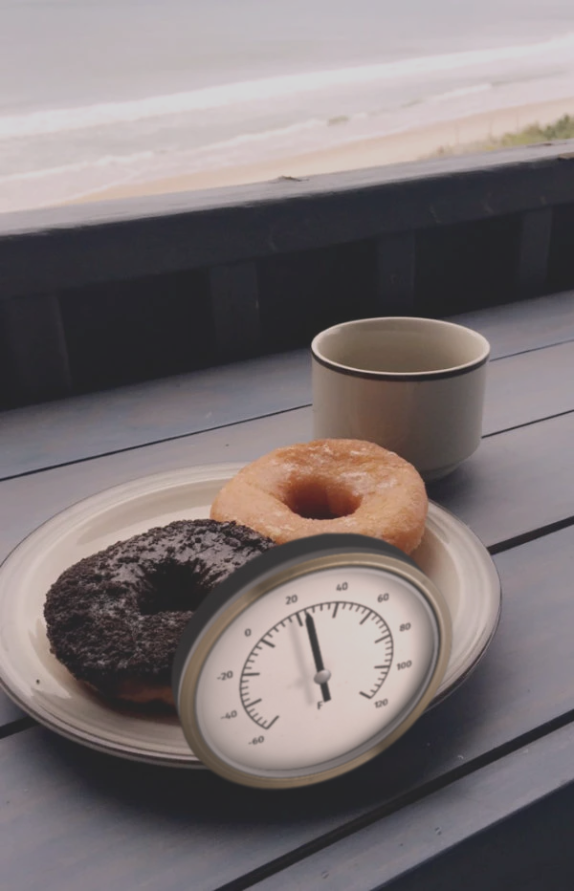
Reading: **24** °F
